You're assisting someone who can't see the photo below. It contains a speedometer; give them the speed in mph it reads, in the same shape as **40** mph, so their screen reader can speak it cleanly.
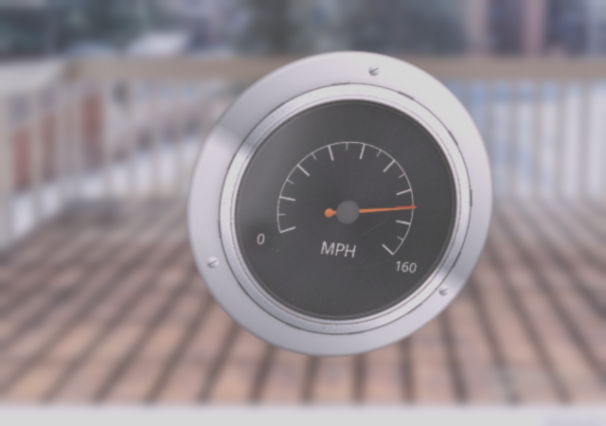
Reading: **130** mph
